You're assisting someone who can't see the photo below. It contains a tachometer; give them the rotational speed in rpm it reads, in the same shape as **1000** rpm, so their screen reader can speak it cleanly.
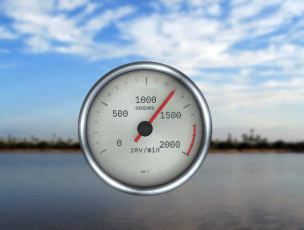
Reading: **1300** rpm
